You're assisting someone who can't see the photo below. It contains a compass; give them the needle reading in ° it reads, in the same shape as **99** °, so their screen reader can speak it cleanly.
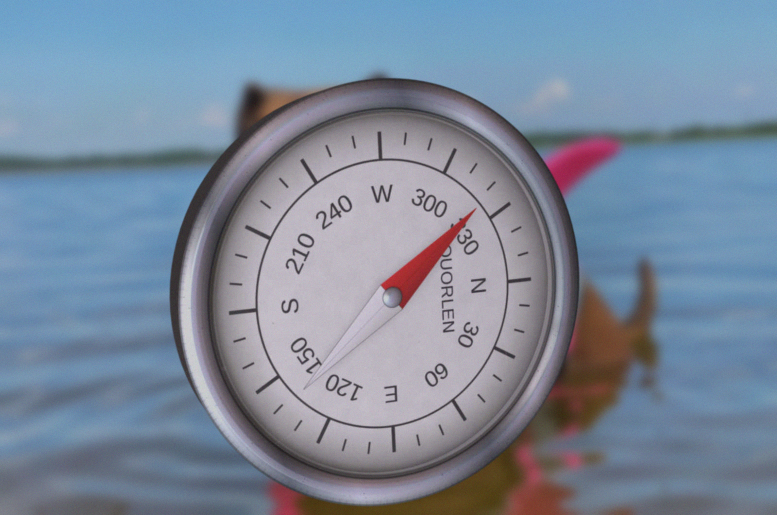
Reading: **320** °
